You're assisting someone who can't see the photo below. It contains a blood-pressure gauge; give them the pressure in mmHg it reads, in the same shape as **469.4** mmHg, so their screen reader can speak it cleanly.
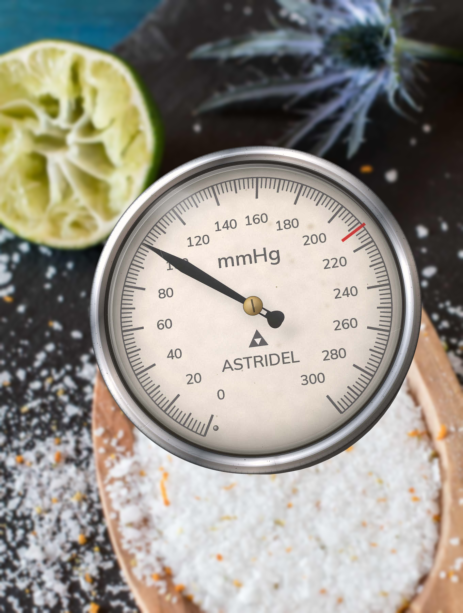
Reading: **100** mmHg
